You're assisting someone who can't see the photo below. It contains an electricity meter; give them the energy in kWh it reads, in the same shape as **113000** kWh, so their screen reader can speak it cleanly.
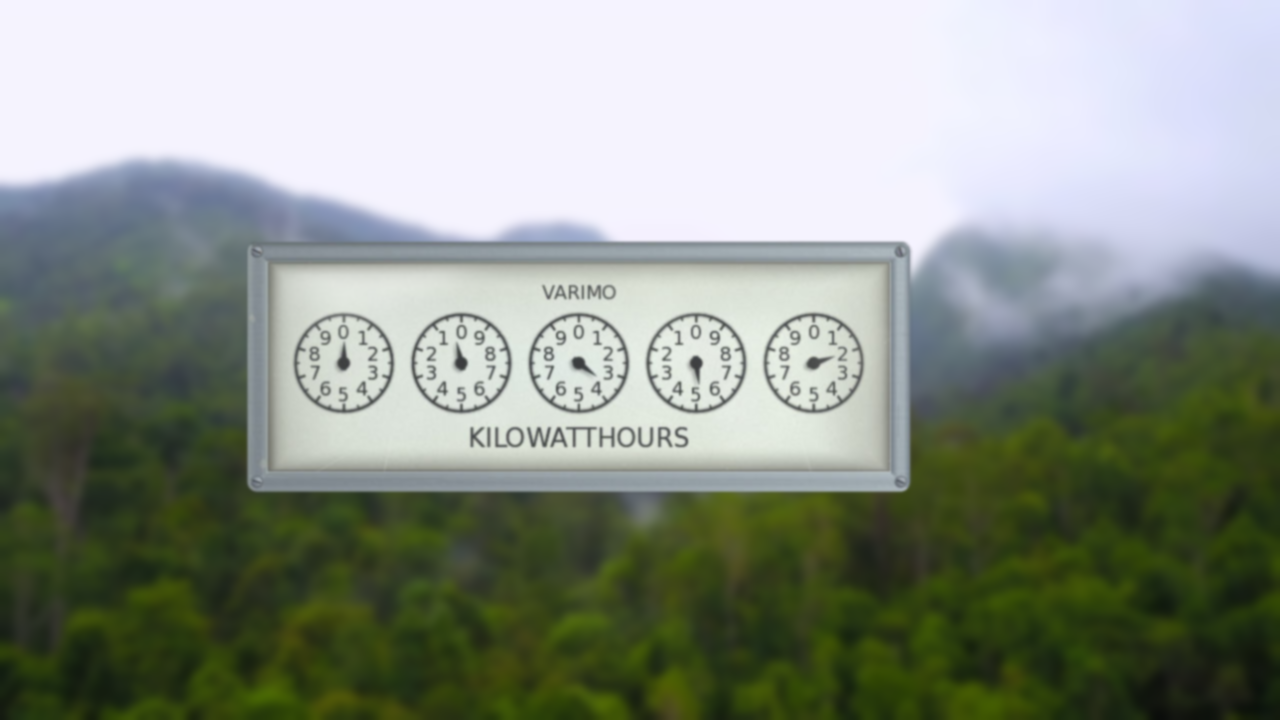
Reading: **352** kWh
